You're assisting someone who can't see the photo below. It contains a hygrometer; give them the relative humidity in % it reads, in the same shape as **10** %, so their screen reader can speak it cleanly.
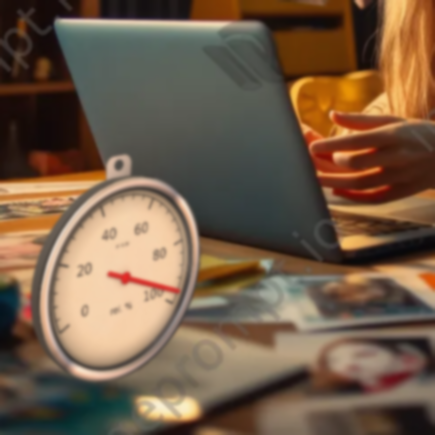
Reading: **96** %
